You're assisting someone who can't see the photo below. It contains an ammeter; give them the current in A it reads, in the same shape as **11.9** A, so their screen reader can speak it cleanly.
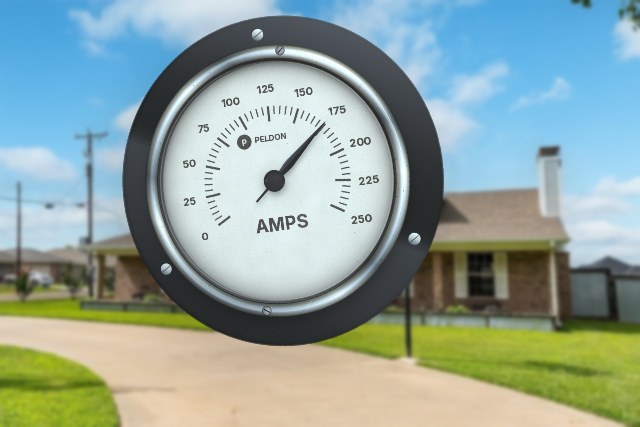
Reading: **175** A
